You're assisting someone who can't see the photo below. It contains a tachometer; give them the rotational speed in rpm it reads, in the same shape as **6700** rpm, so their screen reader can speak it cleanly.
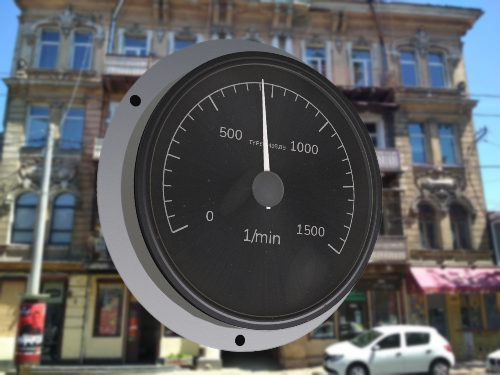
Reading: **700** rpm
